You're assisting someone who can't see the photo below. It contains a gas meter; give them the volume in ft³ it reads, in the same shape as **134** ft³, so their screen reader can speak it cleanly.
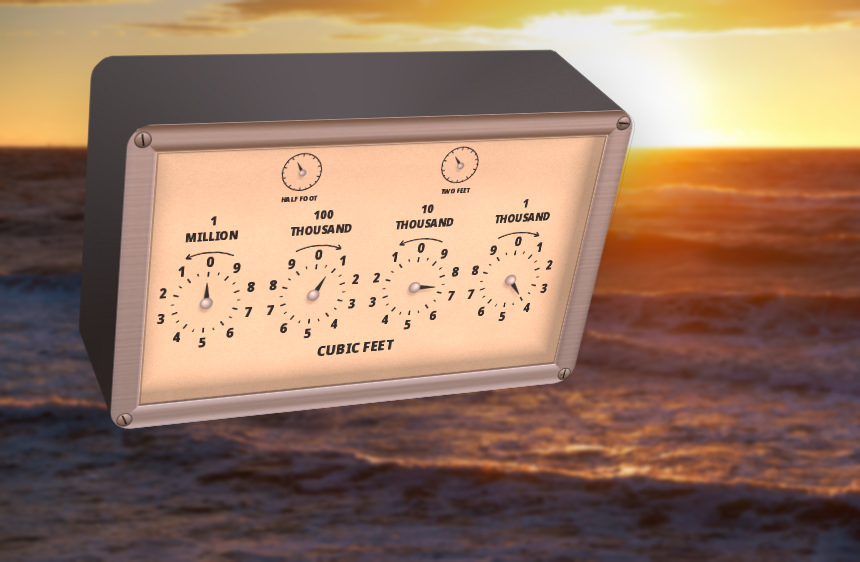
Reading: **7400** ft³
